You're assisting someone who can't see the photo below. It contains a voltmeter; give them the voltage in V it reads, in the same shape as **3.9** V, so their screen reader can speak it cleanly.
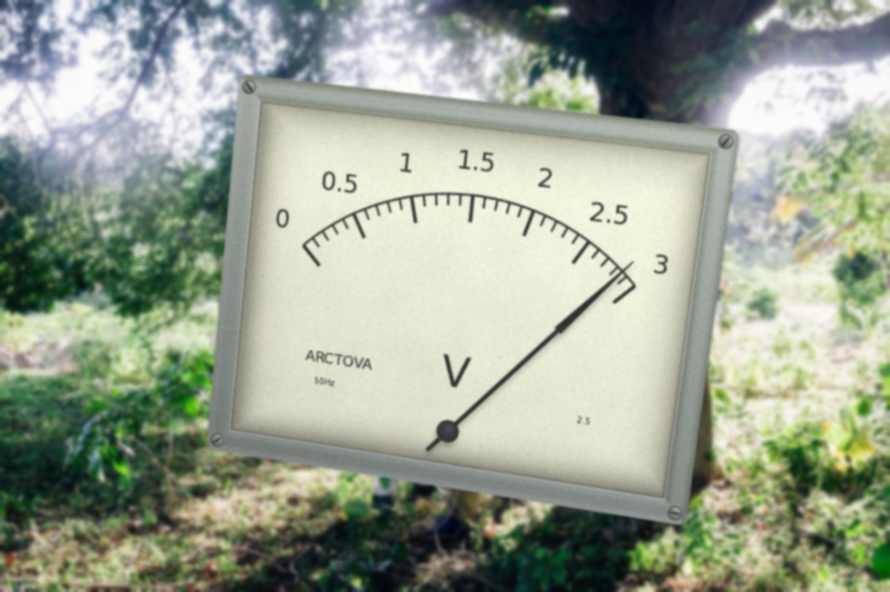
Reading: **2.85** V
